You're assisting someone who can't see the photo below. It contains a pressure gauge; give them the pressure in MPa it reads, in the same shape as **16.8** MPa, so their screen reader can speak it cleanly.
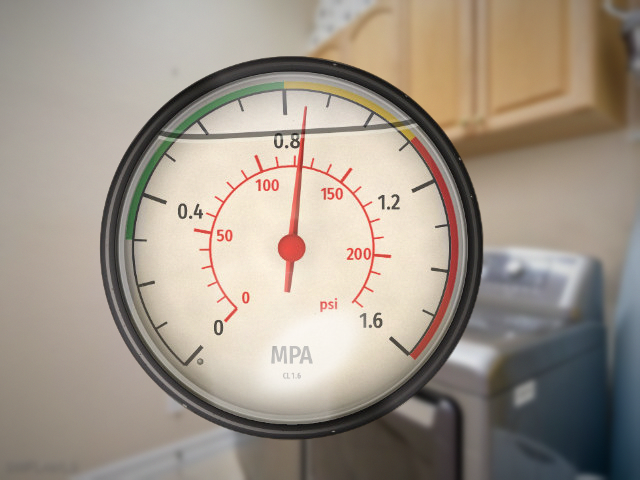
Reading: **0.85** MPa
